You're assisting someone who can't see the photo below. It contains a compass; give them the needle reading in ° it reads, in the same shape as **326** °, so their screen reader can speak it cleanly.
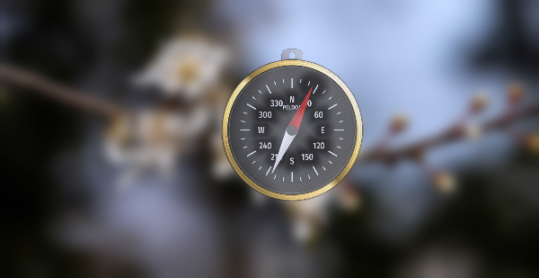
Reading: **25** °
